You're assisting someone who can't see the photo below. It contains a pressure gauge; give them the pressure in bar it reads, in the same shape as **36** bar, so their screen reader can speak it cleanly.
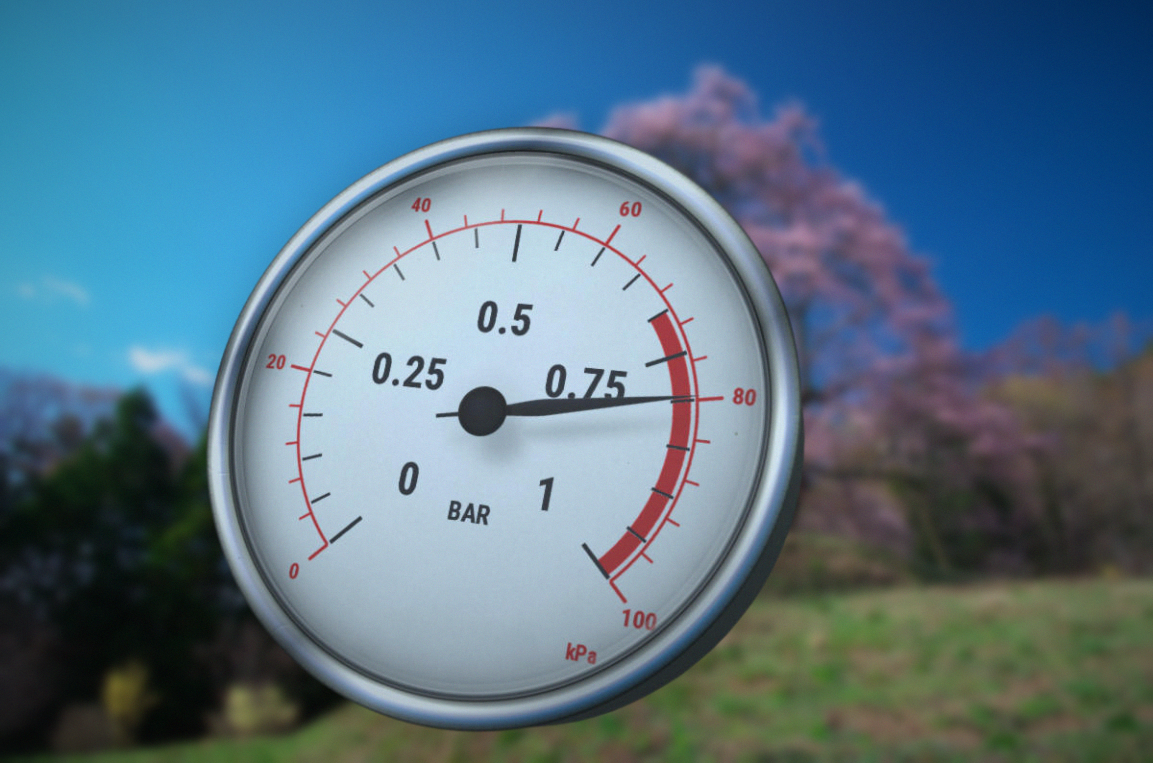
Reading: **0.8** bar
